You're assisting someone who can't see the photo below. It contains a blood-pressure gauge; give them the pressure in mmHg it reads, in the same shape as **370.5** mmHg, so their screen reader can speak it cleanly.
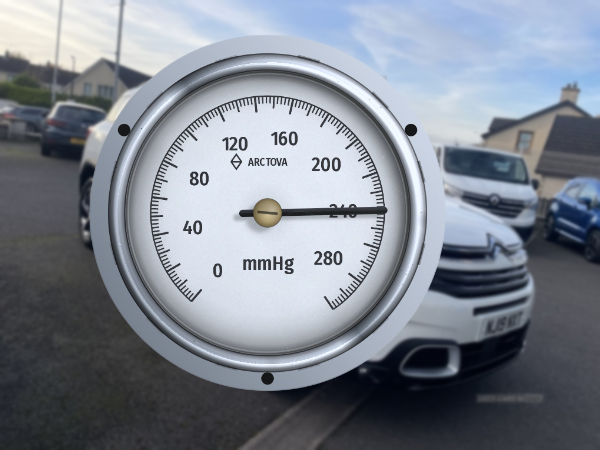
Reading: **240** mmHg
